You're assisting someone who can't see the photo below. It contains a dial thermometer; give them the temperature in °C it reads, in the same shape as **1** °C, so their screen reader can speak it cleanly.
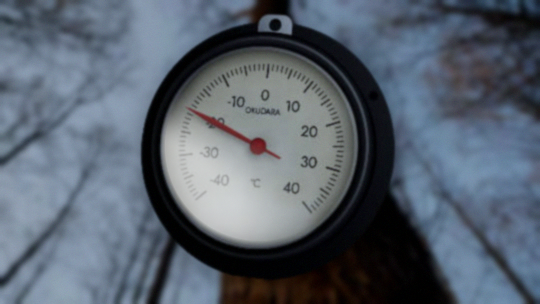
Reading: **-20** °C
